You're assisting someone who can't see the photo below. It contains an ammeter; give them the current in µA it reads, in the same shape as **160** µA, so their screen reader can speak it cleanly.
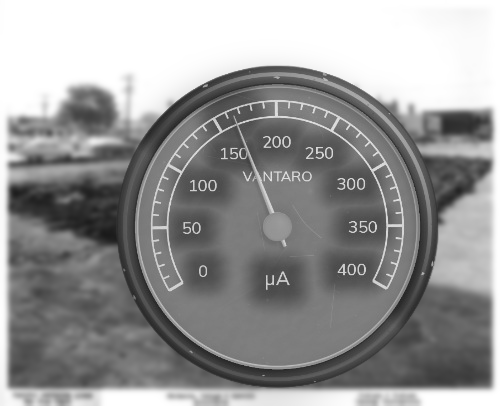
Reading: **165** µA
